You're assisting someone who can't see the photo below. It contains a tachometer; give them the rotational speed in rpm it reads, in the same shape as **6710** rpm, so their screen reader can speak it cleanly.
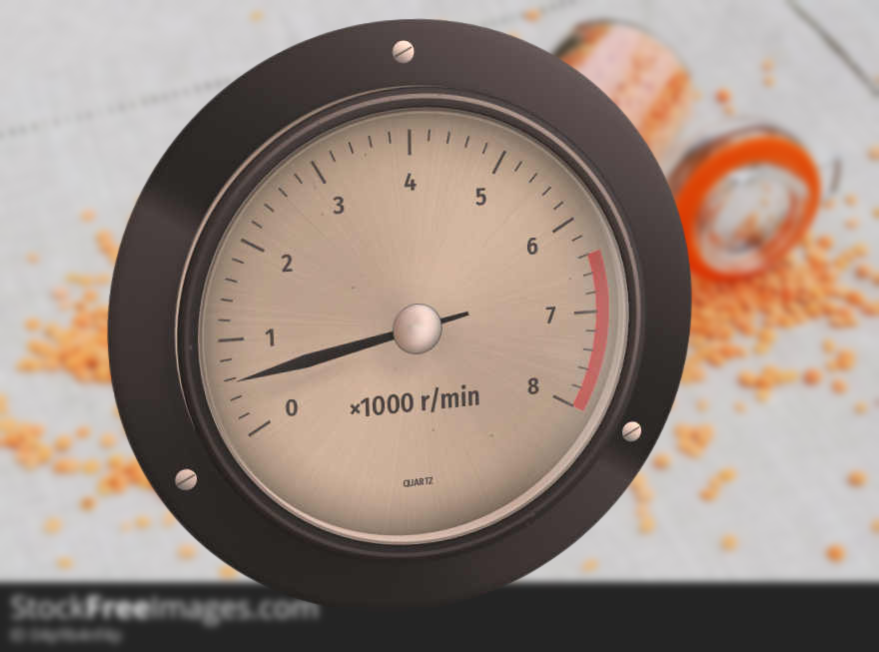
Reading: **600** rpm
